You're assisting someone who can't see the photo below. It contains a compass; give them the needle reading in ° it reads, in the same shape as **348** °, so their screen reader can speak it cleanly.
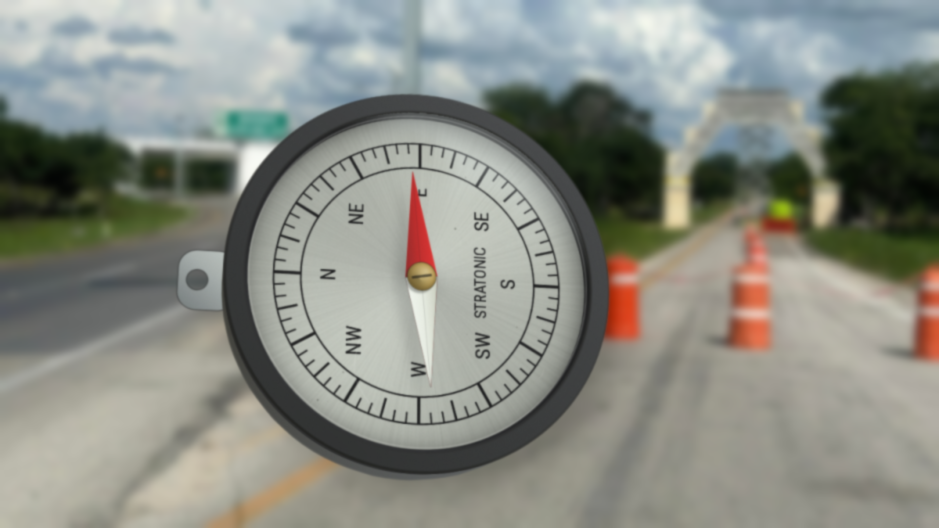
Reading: **85** °
